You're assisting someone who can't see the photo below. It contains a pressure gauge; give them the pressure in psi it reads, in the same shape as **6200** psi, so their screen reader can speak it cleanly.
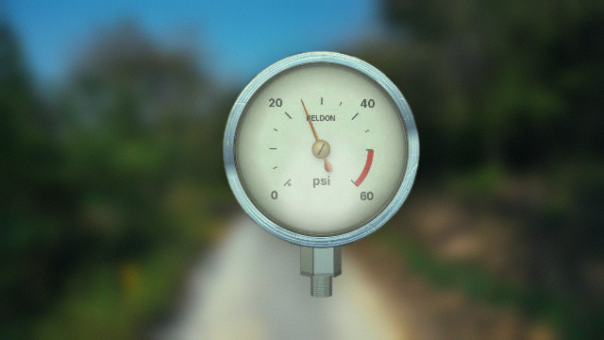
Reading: **25** psi
